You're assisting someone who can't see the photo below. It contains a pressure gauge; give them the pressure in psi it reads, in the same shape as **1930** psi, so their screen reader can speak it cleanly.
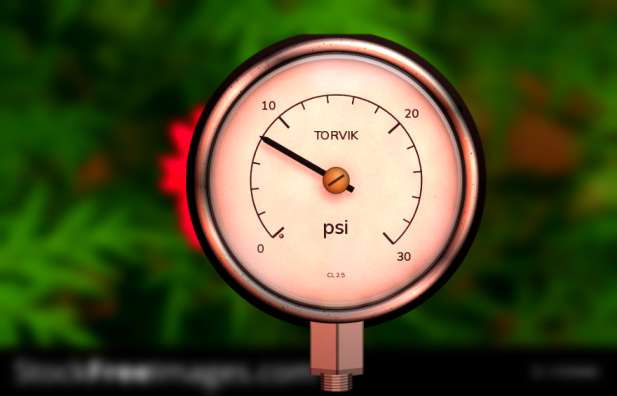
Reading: **8** psi
